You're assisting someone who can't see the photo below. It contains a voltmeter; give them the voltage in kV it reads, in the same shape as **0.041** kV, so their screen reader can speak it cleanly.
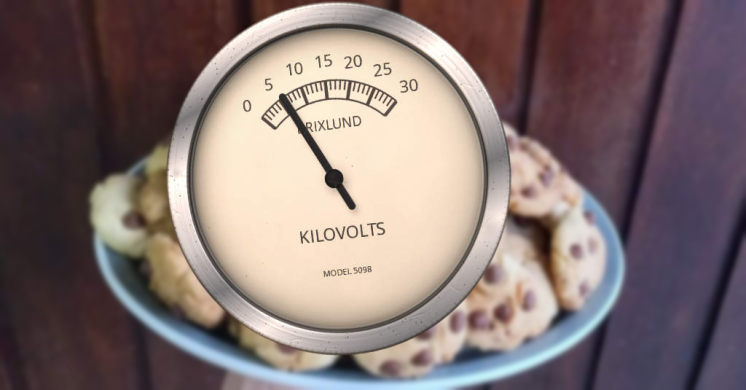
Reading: **6** kV
